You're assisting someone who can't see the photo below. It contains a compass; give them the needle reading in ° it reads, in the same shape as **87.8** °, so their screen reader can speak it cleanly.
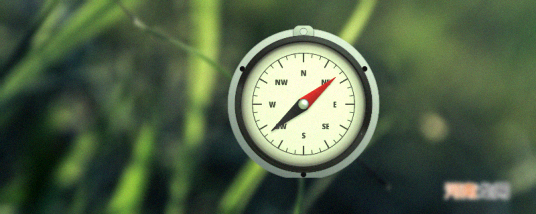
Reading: **50** °
